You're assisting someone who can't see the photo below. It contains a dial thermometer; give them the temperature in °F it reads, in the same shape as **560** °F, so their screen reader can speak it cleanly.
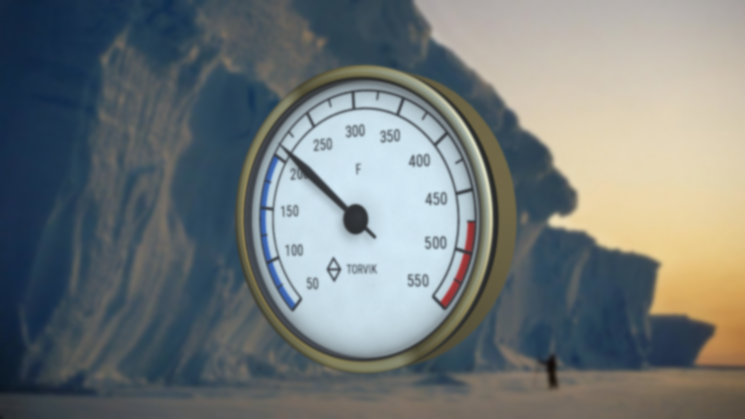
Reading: **212.5** °F
